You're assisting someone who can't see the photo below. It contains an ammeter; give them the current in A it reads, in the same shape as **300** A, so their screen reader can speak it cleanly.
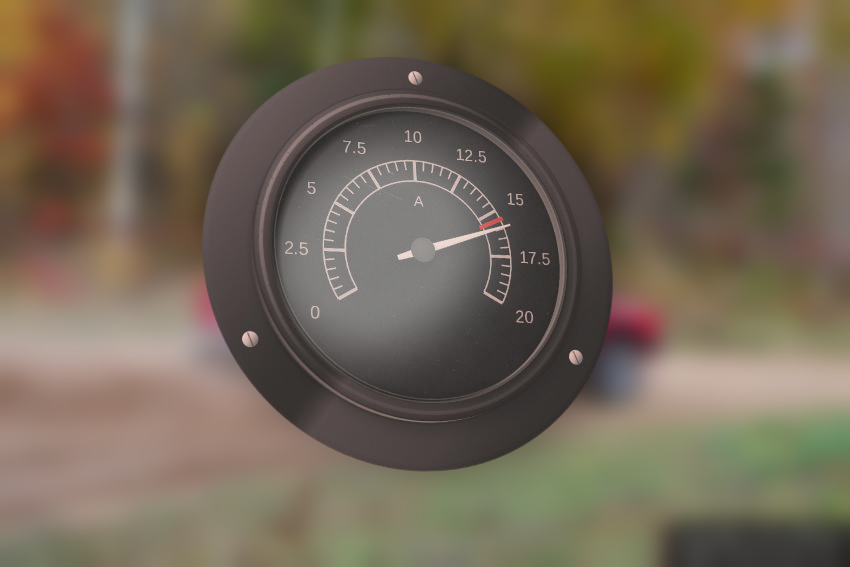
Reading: **16** A
